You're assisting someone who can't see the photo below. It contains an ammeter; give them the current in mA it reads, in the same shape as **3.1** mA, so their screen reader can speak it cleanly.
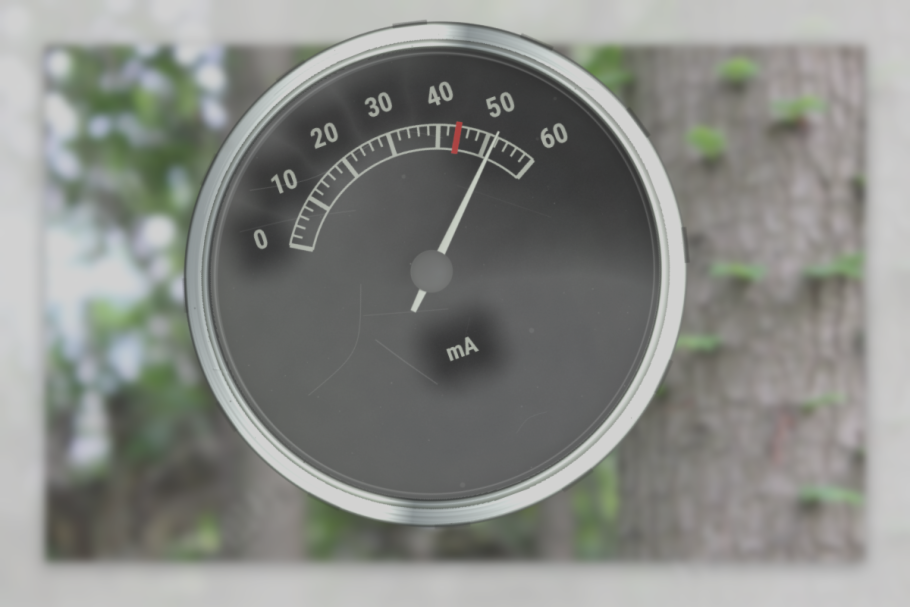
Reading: **52** mA
